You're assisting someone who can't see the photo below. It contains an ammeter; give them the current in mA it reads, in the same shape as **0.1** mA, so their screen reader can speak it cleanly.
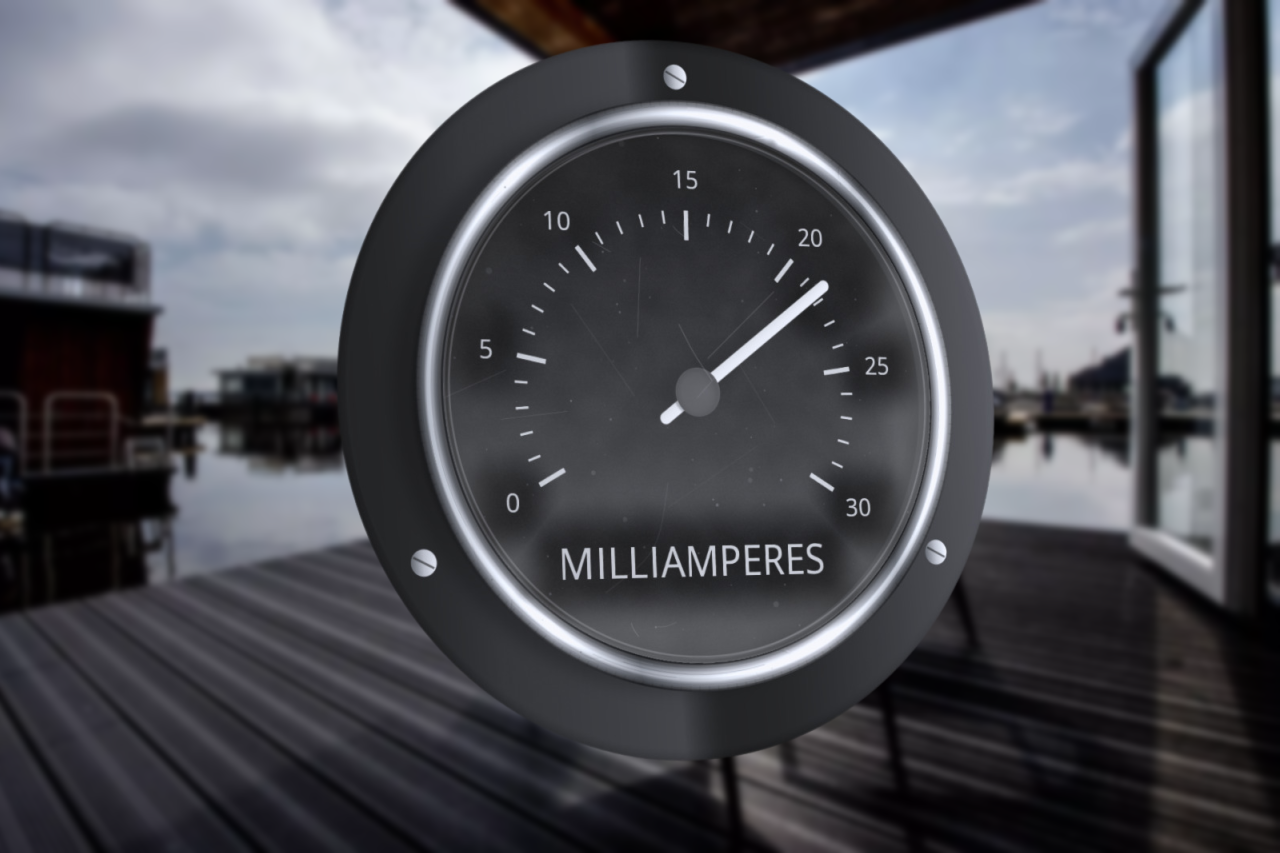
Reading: **21.5** mA
